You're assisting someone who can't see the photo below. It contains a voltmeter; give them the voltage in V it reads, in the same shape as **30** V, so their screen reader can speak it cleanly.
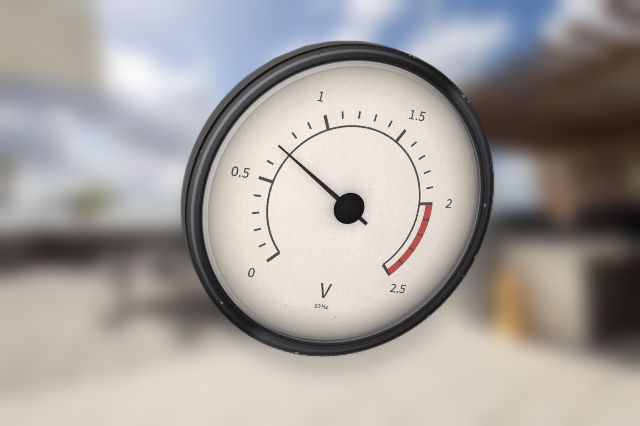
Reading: **0.7** V
